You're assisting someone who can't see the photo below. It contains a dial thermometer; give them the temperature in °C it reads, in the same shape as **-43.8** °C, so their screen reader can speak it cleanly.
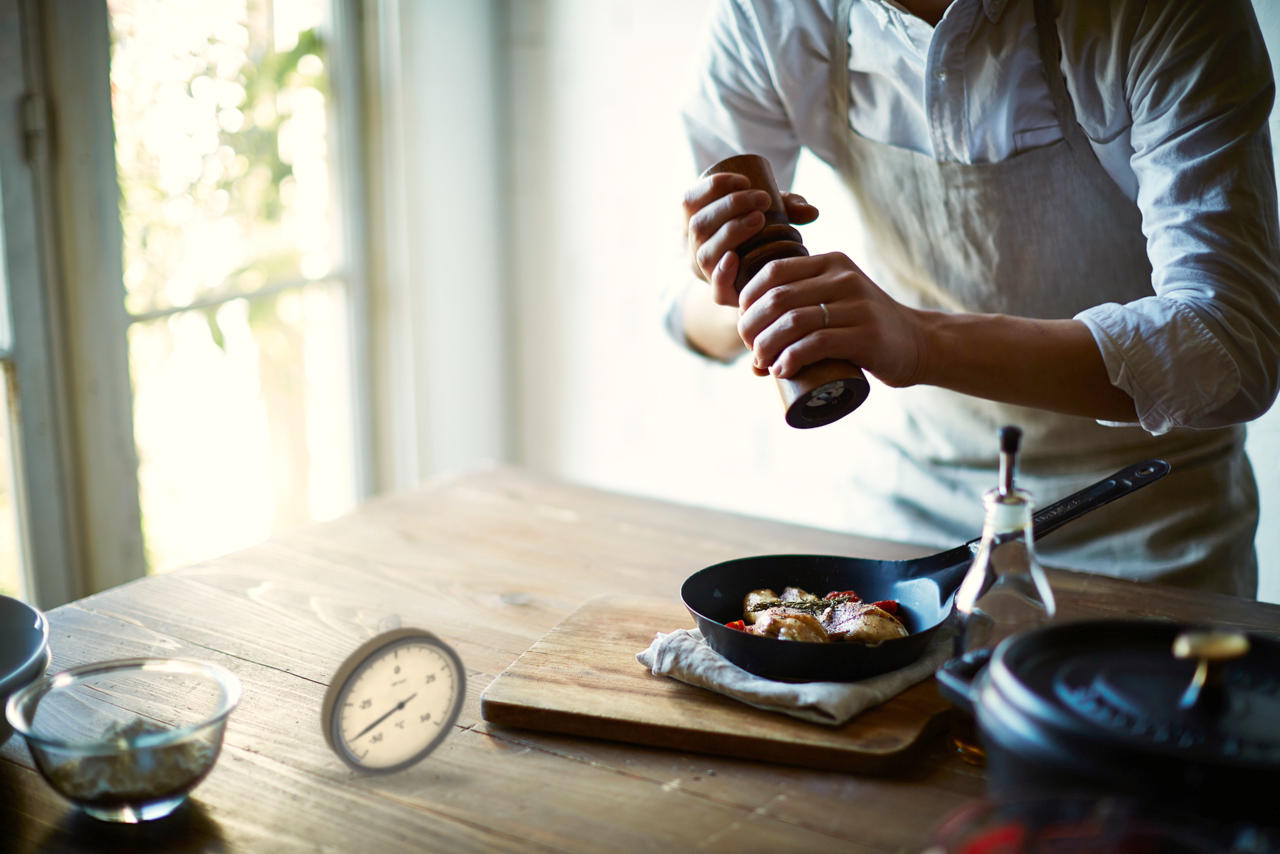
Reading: **-40** °C
